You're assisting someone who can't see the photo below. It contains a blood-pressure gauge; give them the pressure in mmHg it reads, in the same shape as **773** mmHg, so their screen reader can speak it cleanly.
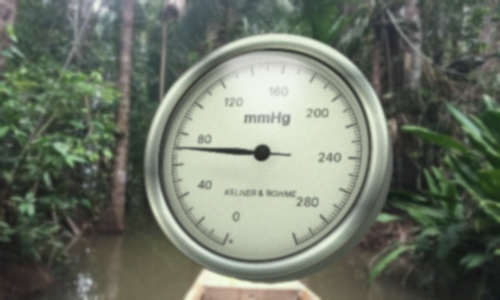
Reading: **70** mmHg
